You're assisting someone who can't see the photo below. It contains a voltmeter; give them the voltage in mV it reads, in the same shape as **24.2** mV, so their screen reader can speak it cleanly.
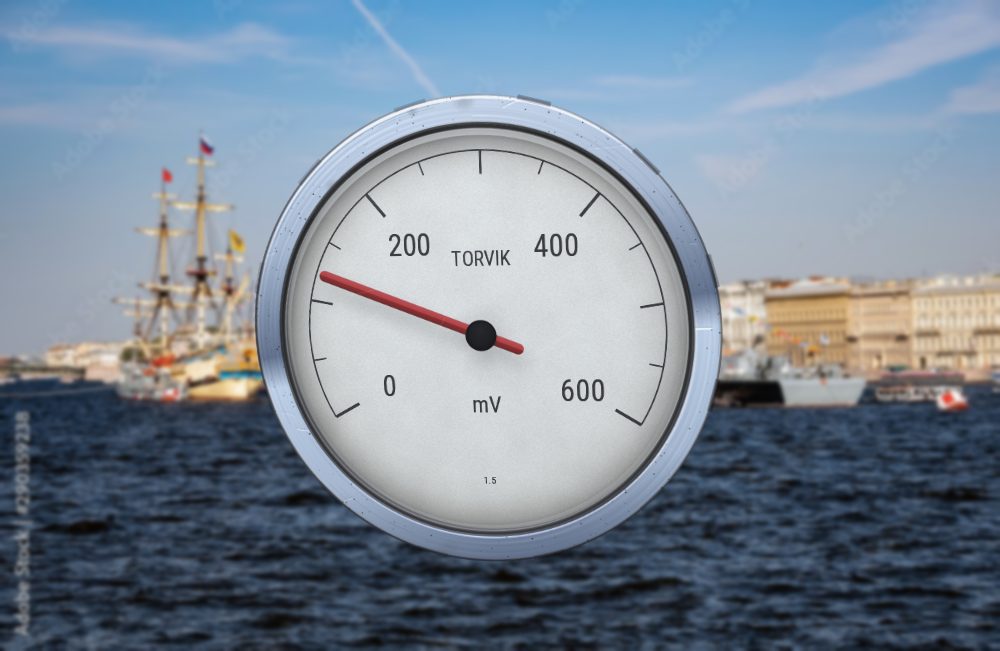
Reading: **125** mV
